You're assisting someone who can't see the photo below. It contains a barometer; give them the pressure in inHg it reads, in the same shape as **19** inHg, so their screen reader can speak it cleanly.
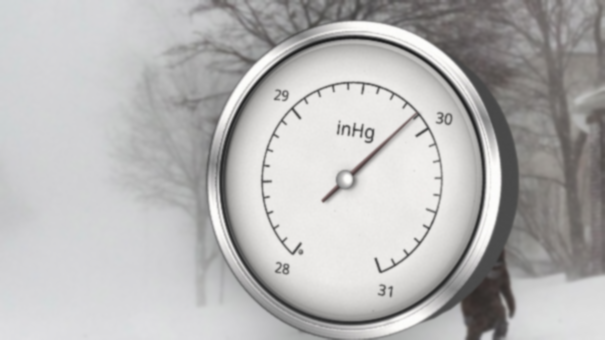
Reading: **29.9** inHg
